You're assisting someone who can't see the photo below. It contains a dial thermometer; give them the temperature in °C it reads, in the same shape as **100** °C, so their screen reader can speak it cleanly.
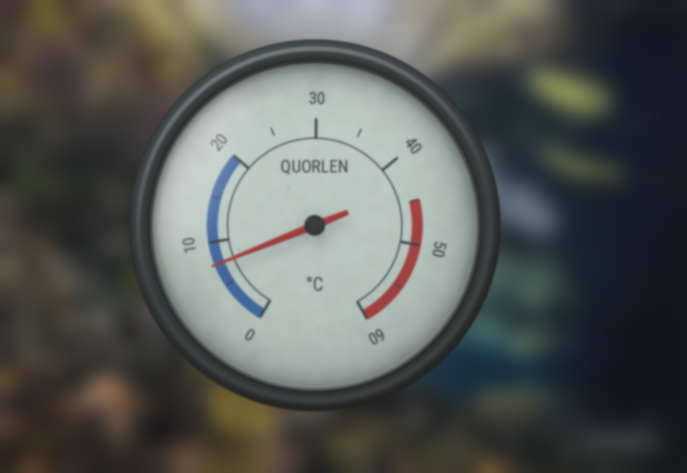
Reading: **7.5** °C
